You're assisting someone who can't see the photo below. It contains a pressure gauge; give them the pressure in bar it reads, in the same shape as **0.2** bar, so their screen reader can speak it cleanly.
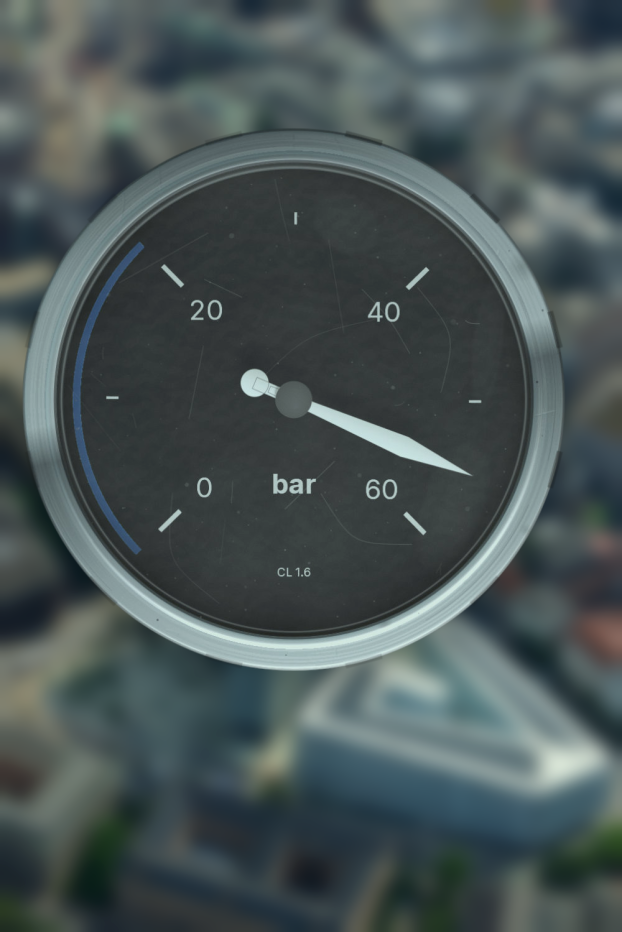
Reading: **55** bar
